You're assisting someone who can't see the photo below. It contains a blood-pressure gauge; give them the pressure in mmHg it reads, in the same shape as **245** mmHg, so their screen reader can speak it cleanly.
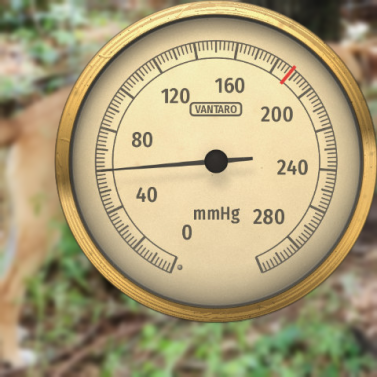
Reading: **60** mmHg
